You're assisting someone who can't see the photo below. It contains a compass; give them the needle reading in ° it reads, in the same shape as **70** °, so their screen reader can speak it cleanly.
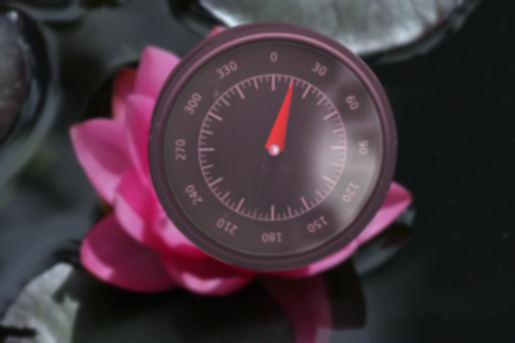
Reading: **15** °
